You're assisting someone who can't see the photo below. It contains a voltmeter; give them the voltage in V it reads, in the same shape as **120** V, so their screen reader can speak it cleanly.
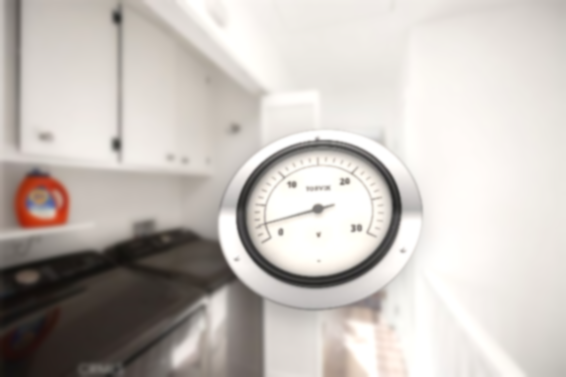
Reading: **2** V
